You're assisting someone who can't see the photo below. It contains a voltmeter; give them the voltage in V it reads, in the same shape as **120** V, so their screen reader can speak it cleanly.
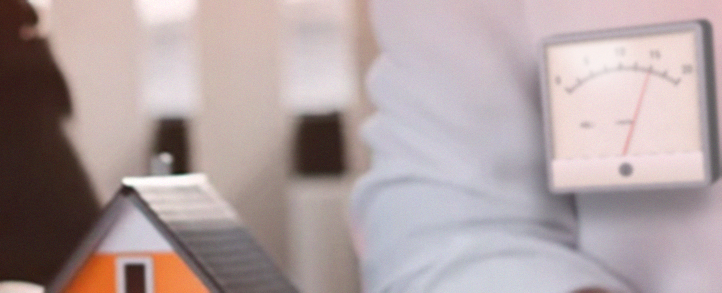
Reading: **15** V
